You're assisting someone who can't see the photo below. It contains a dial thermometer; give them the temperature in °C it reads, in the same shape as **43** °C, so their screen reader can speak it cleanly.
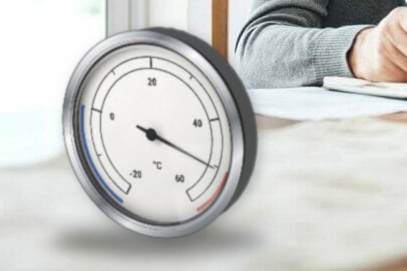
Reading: **50** °C
